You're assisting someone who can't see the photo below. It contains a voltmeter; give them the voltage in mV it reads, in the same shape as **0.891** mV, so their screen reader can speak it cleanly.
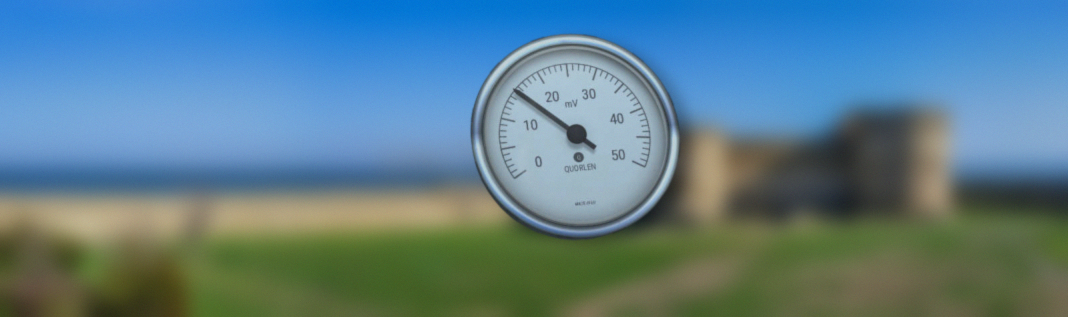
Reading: **15** mV
